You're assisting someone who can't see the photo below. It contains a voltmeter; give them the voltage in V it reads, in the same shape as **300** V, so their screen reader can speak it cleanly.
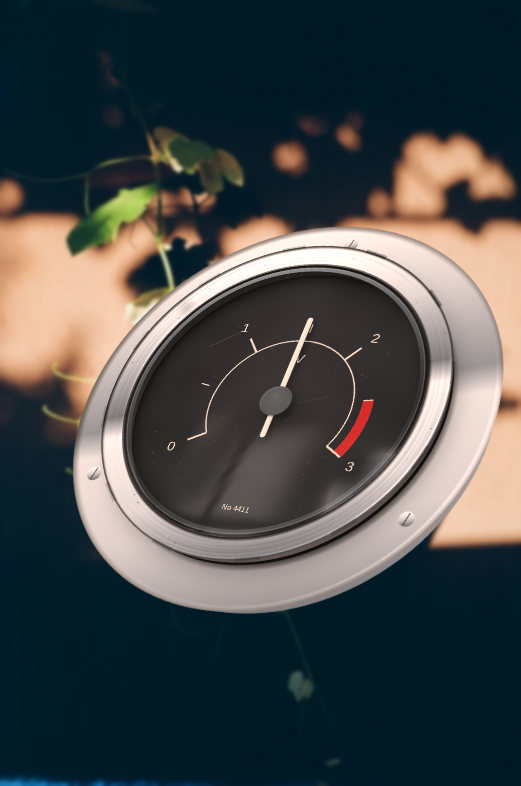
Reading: **1.5** V
